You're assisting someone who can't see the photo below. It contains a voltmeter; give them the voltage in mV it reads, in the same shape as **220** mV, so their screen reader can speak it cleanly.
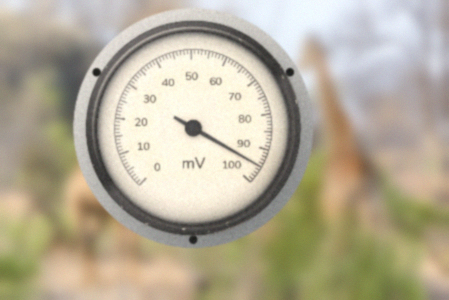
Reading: **95** mV
